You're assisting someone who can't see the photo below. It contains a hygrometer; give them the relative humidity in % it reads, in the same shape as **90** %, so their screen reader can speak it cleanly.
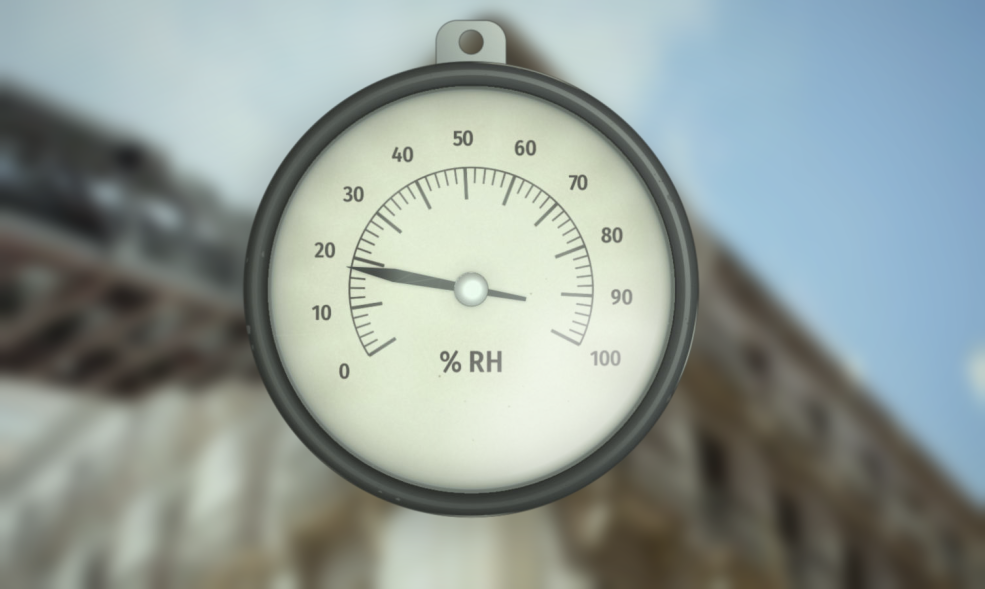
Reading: **18** %
